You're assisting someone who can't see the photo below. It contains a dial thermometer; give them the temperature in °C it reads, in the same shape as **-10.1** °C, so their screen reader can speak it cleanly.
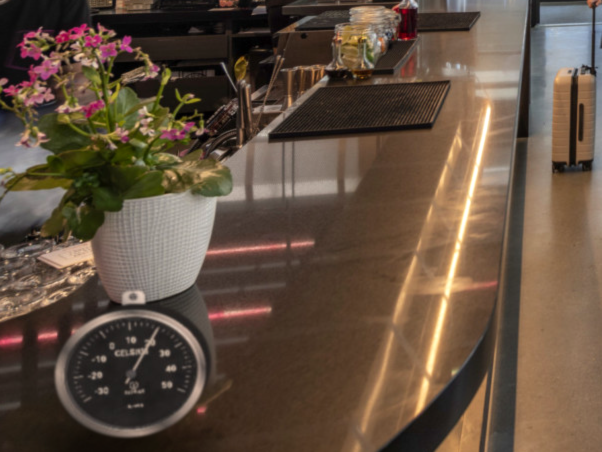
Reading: **20** °C
